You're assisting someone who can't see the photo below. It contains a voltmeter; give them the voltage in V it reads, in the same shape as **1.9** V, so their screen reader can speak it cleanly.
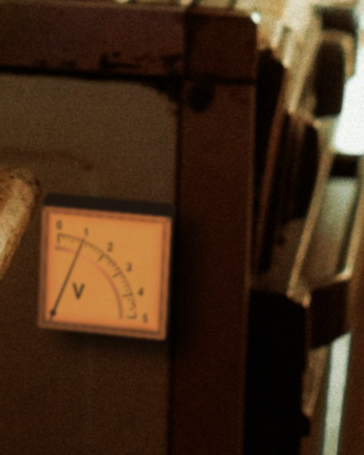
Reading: **1** V
